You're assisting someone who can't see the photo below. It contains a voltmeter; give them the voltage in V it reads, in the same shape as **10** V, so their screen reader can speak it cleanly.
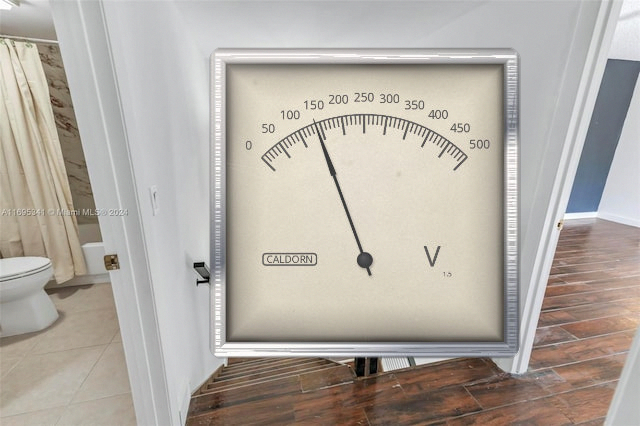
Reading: **140** V
